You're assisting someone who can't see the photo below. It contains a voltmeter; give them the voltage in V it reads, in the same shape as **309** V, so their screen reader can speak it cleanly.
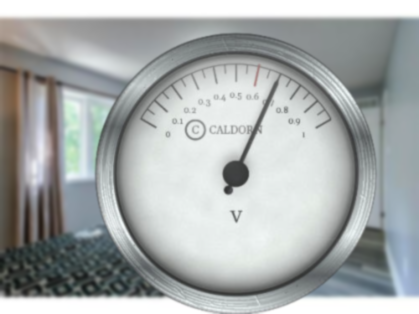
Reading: **0.7** V
